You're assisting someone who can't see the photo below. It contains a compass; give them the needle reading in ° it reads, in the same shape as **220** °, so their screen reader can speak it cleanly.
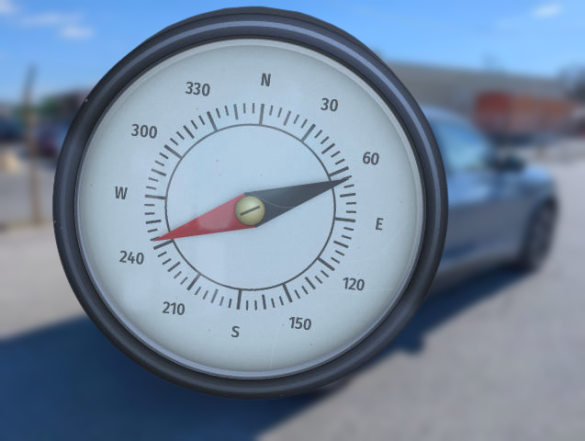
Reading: **245** °
